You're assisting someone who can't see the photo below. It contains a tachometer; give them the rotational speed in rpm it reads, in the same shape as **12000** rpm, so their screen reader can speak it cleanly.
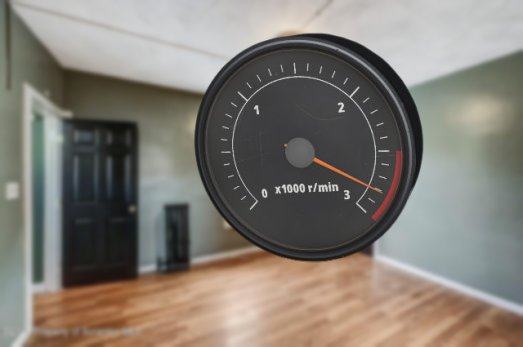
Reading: **2800** rpm
